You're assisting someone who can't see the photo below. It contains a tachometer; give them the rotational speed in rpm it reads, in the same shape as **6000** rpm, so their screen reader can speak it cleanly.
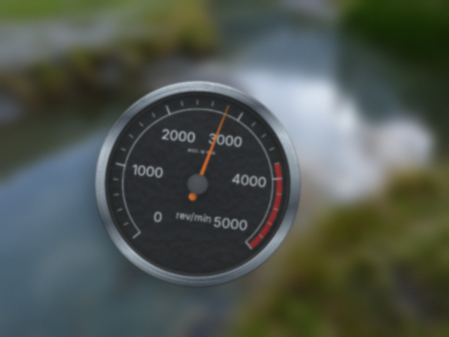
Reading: **2800** rpm
